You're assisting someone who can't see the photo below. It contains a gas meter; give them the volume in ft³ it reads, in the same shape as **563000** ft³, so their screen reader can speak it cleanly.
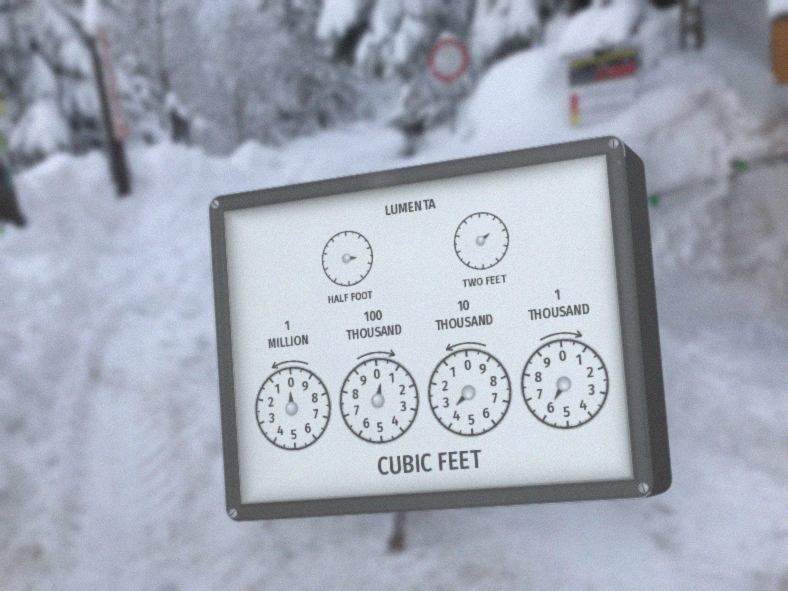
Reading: **3600** ft³
